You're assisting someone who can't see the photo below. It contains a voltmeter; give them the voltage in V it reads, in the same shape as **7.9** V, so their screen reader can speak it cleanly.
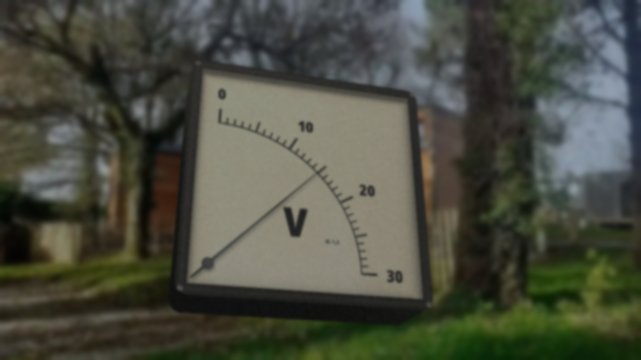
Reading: **15** V
